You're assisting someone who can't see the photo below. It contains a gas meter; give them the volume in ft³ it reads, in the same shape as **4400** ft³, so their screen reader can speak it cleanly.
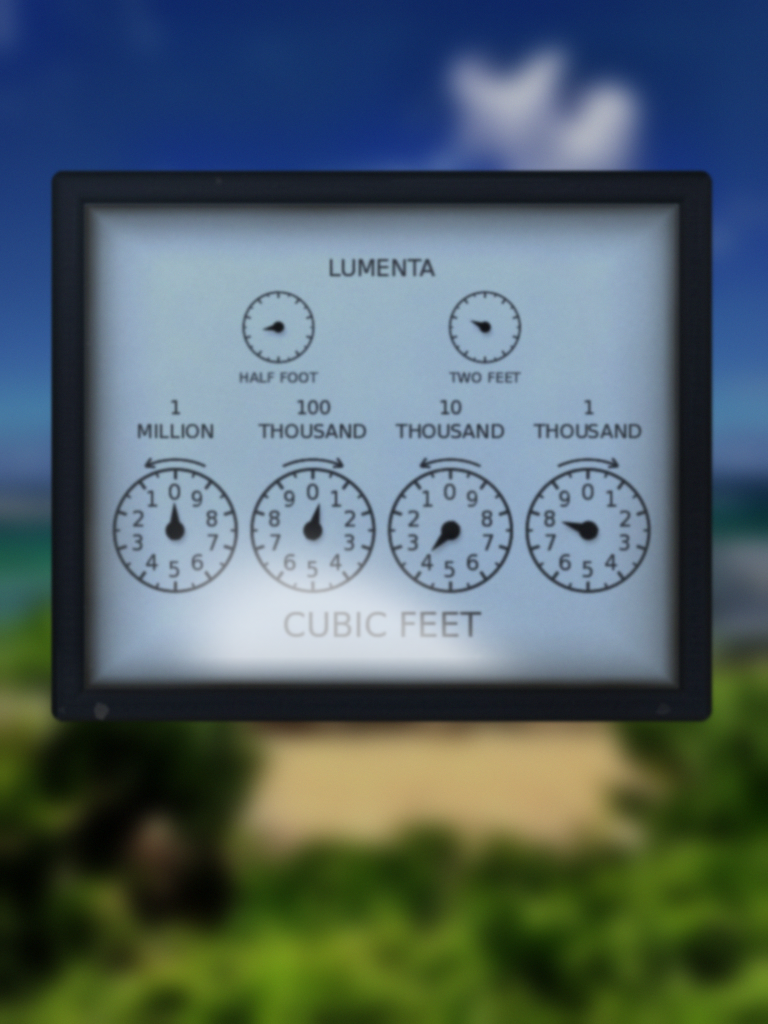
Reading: **3800** ft³
